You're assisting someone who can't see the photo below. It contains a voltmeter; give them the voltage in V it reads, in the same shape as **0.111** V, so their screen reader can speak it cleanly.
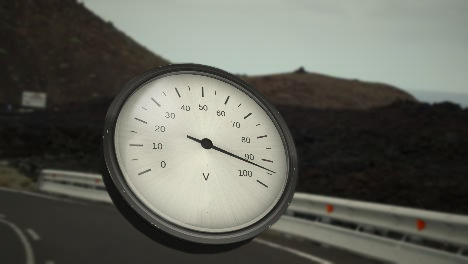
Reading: **95** V
